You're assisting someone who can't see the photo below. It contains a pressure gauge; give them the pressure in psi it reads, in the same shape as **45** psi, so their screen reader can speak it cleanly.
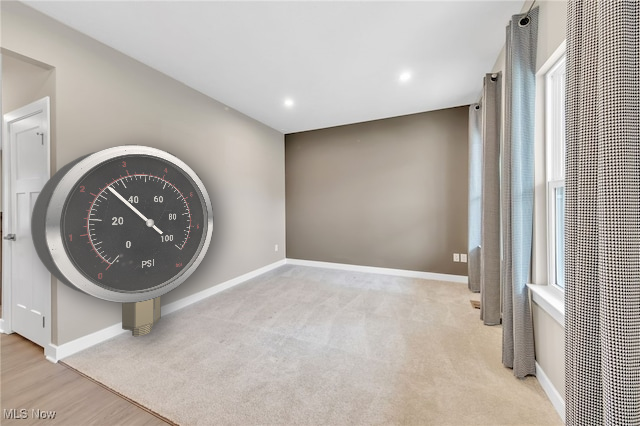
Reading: **34** psi
